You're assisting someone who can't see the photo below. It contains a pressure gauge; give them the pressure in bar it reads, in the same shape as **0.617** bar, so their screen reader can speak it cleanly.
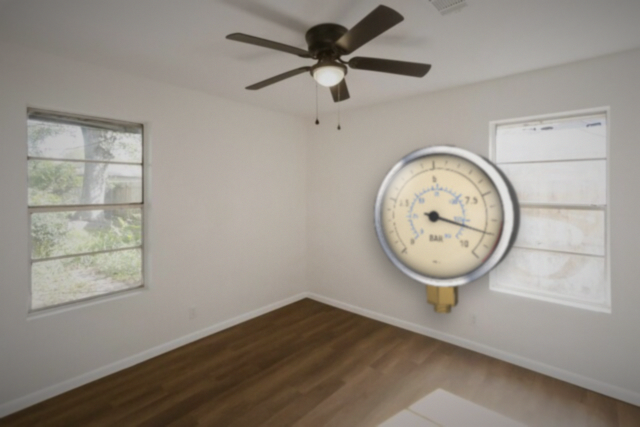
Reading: **9** bar
